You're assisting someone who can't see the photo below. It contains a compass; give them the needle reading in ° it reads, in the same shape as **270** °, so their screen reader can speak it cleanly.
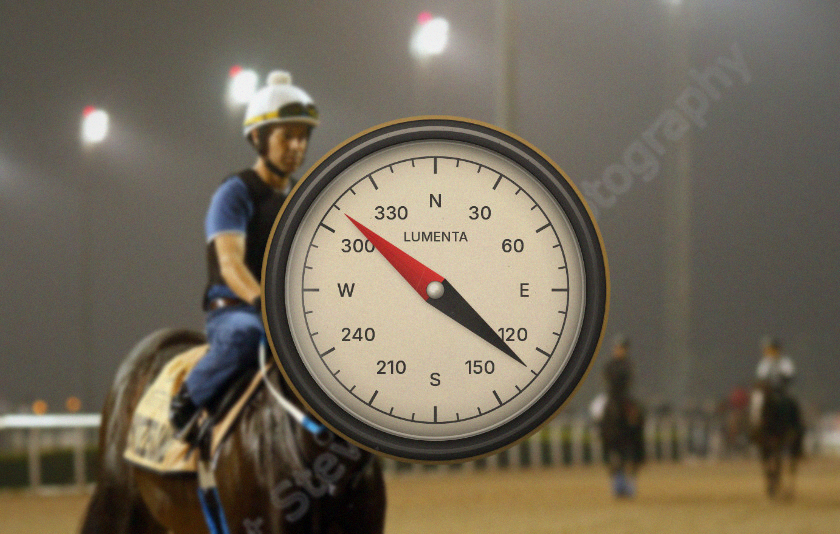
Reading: **310** °
